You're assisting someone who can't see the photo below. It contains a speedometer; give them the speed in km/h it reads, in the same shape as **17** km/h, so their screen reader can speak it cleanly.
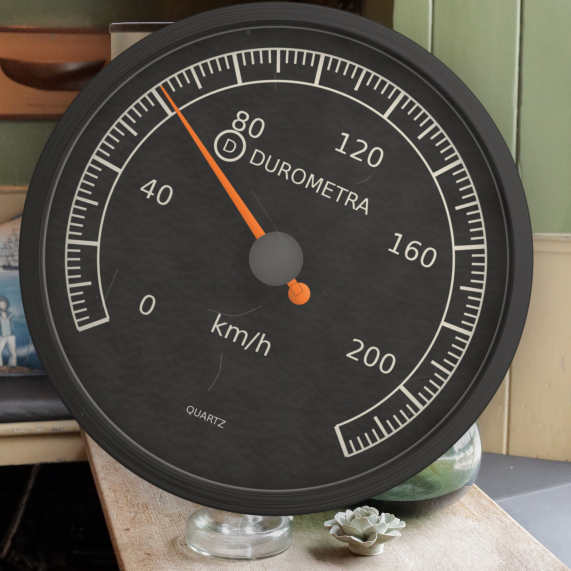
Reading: **62** km/h
